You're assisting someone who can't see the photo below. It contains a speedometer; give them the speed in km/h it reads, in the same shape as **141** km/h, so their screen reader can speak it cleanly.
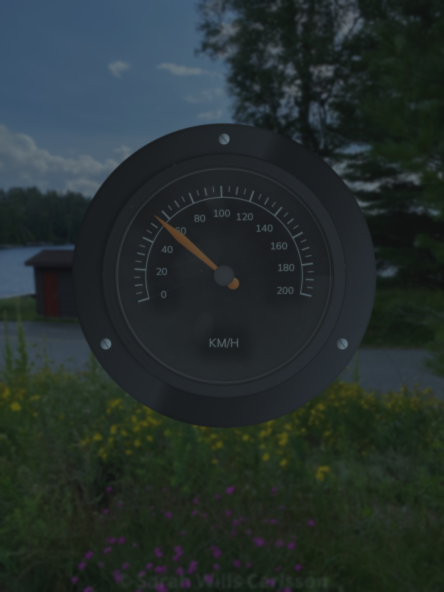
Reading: **55** km/h
